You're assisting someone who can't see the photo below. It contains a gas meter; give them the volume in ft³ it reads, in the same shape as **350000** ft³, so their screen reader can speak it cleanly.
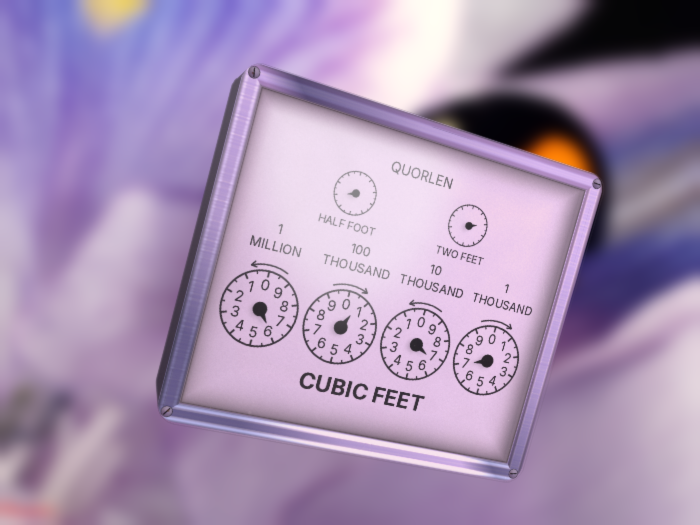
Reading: **606700** ft³
